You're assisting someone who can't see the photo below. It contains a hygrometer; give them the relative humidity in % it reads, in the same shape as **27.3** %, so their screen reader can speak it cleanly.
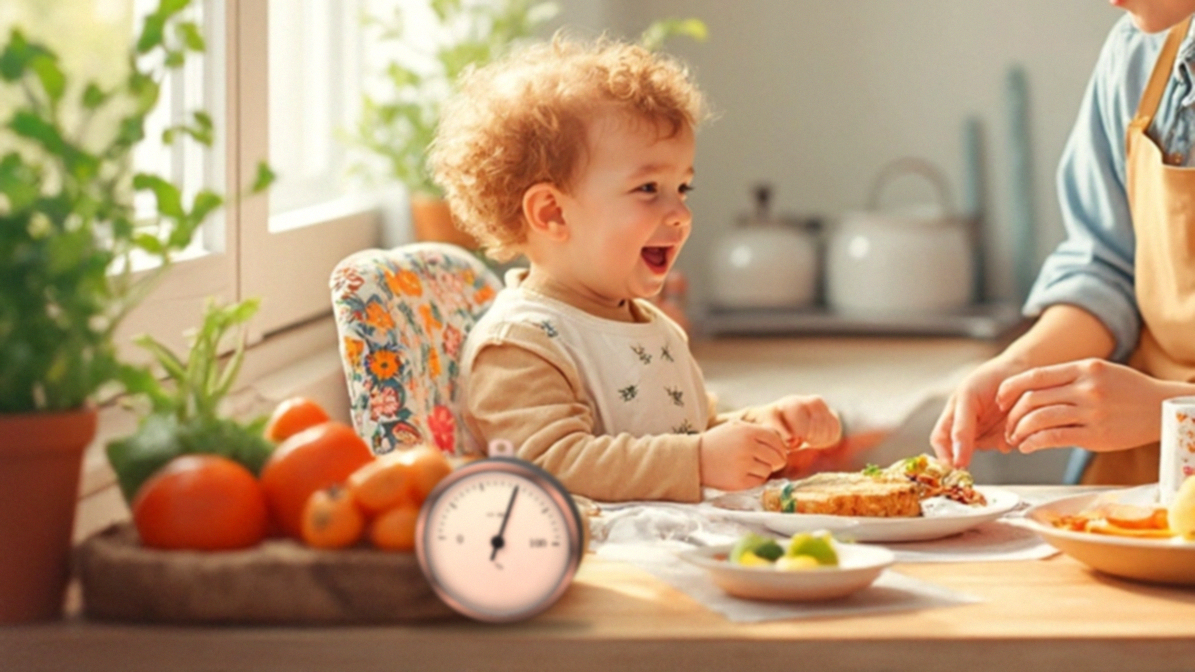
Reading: **60** %
